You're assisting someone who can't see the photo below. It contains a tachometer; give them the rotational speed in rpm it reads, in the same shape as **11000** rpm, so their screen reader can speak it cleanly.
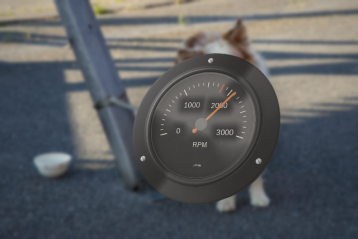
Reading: **2100** rpm
